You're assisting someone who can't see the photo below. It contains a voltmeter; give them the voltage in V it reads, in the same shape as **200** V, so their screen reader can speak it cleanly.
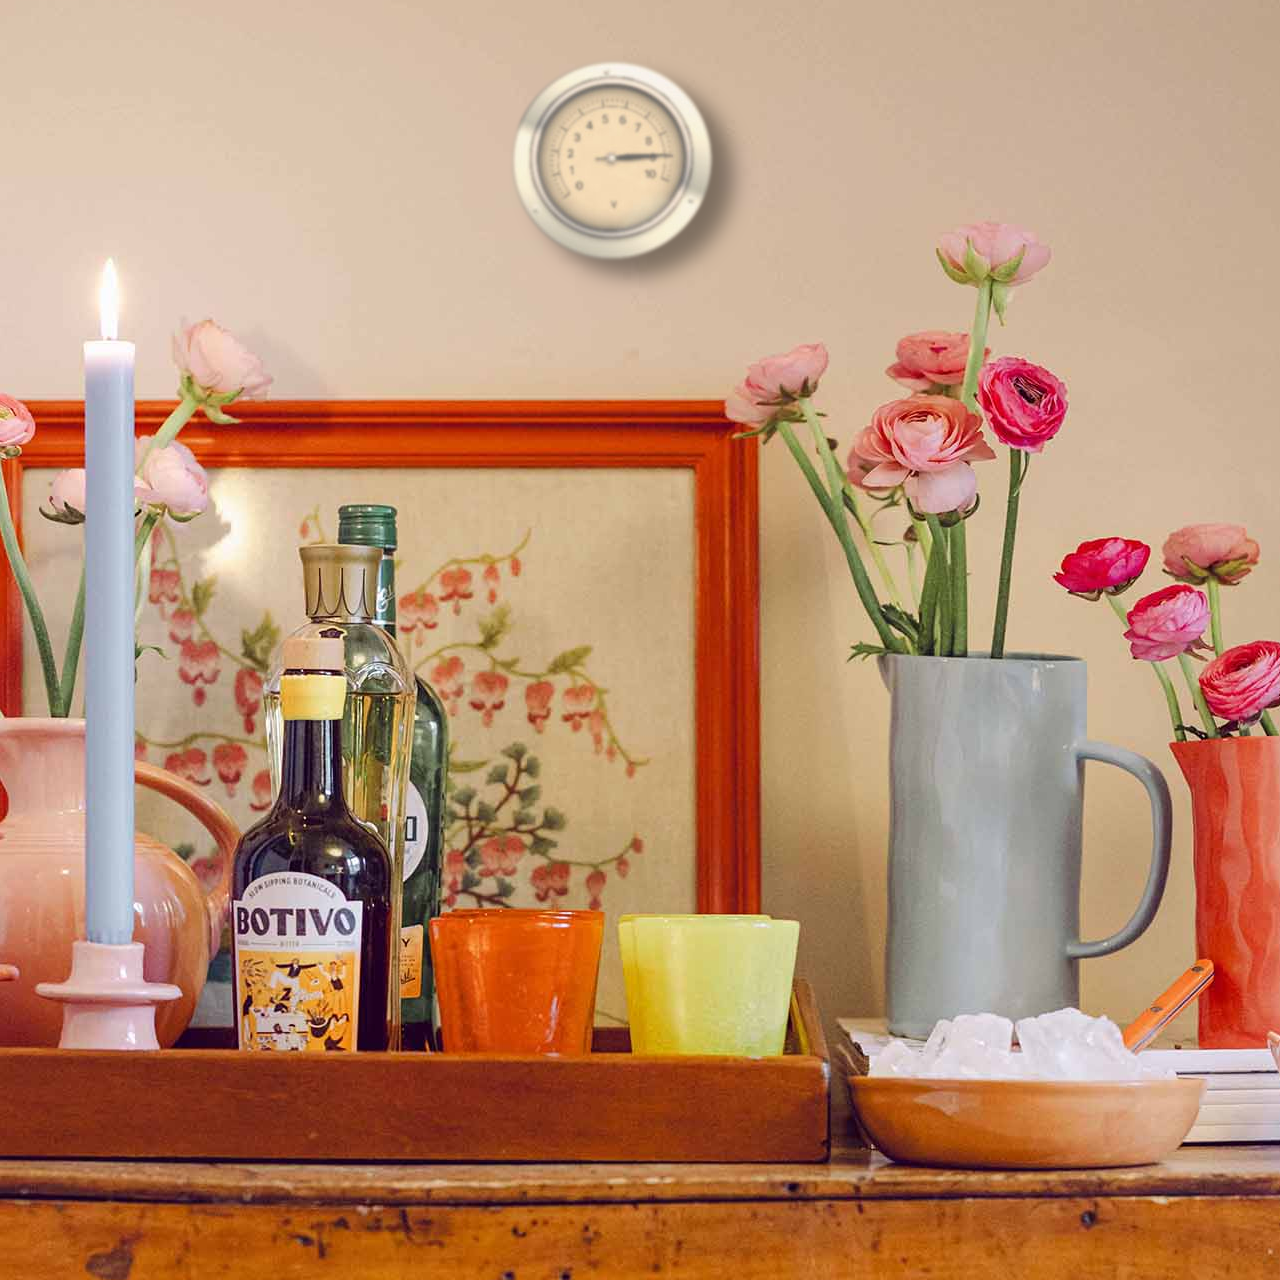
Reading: **9** V
